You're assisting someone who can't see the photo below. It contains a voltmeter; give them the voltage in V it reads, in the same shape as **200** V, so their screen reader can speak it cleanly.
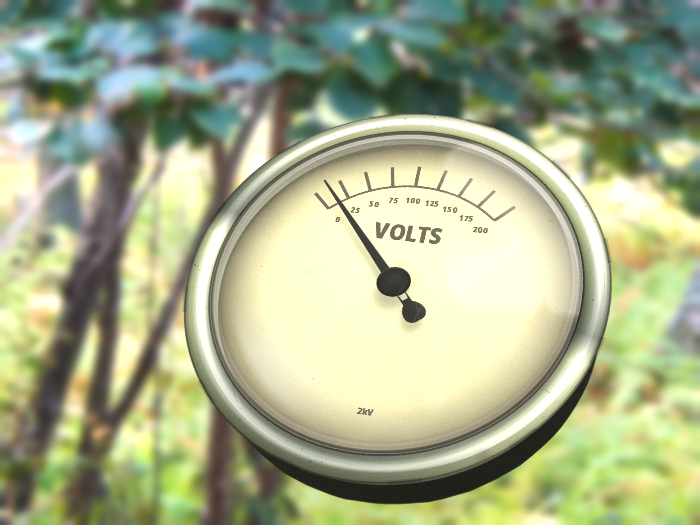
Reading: **12.5** V
